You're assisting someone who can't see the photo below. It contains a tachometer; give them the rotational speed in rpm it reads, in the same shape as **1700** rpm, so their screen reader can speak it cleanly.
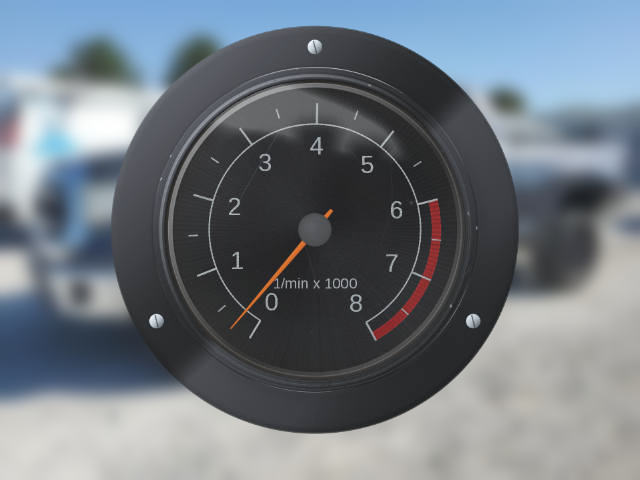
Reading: **250** rpm
